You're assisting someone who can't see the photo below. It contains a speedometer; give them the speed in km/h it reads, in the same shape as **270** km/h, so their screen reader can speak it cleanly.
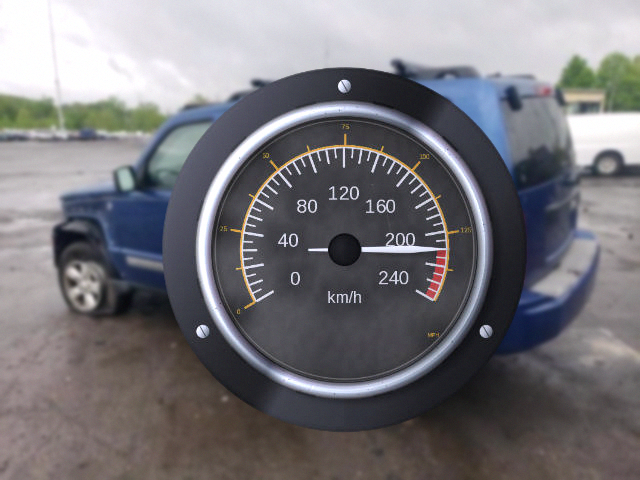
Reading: **210** km/h
